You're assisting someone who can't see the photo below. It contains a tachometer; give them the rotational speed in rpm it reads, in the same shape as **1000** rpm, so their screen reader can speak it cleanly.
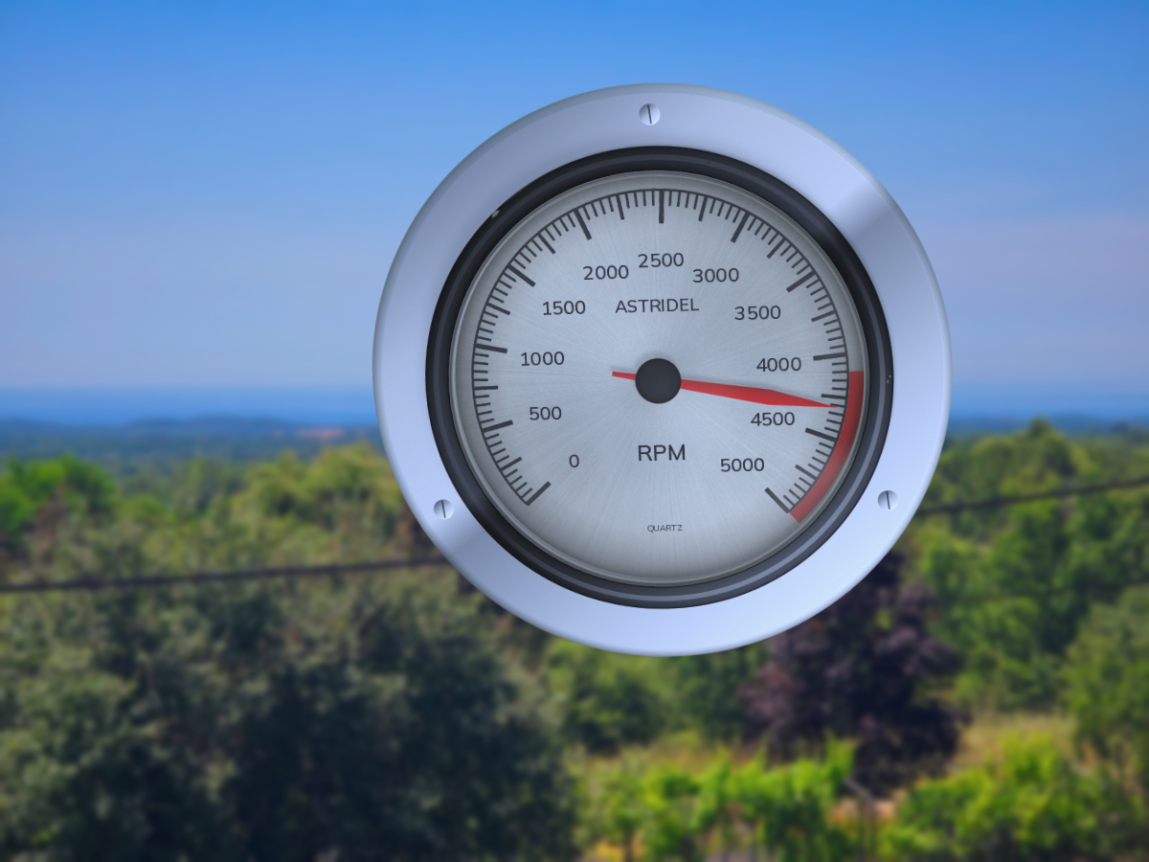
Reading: **4300** rpm
